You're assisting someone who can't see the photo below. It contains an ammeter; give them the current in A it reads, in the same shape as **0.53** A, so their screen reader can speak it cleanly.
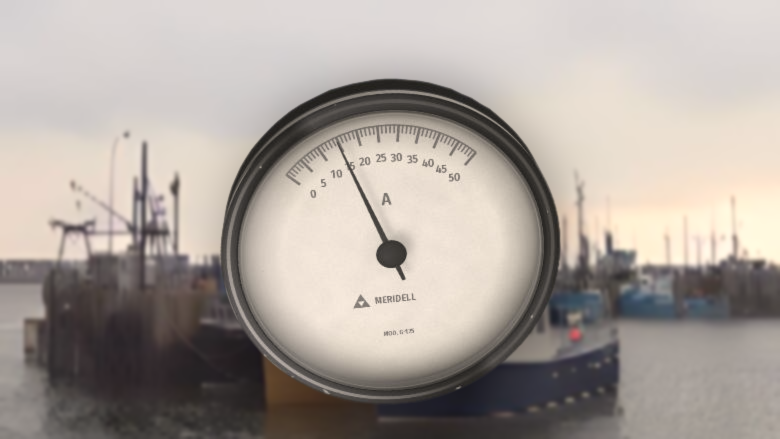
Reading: **15** A
